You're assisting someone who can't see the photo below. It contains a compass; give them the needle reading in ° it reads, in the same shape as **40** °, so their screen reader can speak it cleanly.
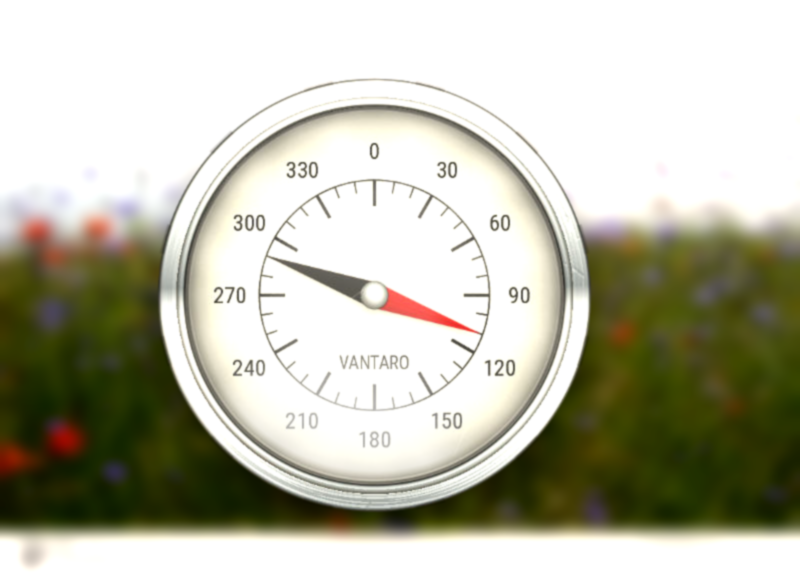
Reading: **110** °
